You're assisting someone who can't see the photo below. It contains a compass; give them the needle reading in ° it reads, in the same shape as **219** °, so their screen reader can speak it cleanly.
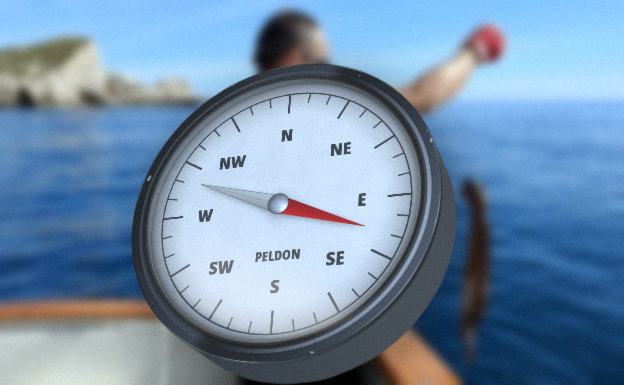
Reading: **110** °
